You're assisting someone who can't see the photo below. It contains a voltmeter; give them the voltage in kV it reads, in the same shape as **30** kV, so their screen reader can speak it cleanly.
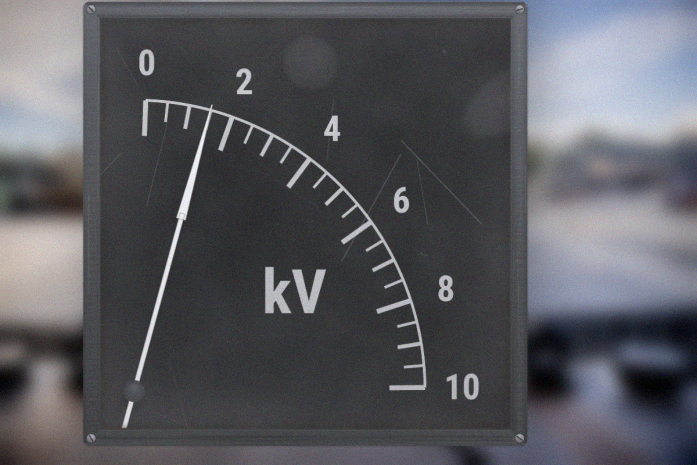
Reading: **1.5** kV
